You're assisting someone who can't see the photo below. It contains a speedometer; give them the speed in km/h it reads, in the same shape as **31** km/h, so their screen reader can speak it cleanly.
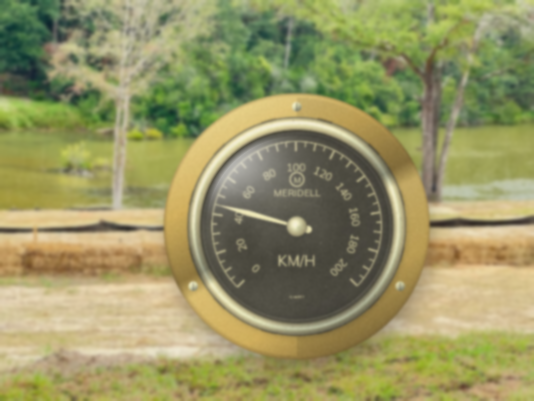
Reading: **45** km/h
